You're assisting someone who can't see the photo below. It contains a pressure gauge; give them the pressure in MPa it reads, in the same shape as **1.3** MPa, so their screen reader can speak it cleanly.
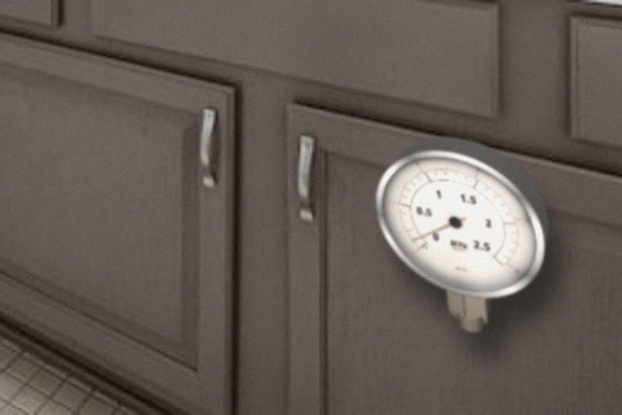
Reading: **0.1** MPa
